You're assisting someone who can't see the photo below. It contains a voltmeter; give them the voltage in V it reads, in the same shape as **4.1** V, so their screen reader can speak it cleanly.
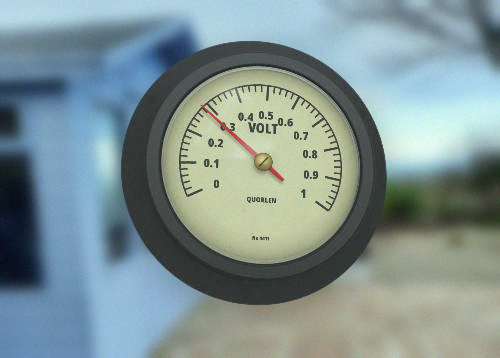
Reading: **0.28** V
